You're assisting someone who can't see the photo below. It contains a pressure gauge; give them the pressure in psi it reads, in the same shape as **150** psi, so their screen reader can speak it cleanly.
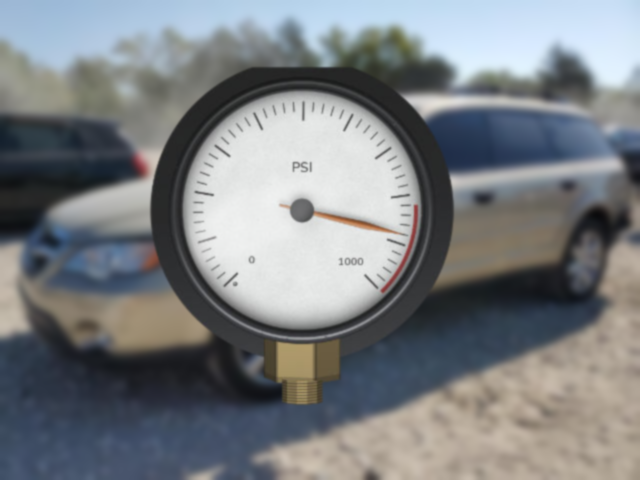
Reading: **880** psi
